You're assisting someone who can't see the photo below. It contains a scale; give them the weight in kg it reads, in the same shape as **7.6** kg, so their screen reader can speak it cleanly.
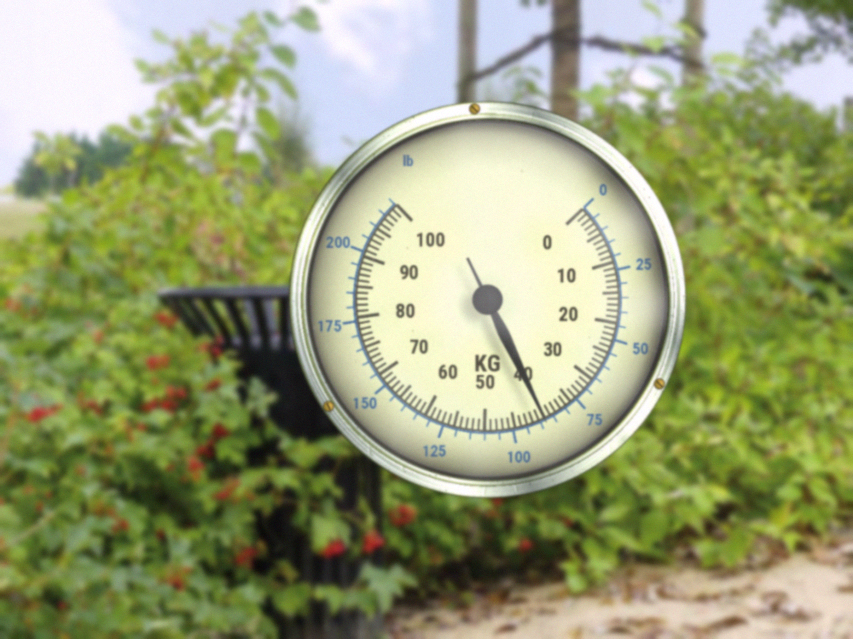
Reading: **40** kg
